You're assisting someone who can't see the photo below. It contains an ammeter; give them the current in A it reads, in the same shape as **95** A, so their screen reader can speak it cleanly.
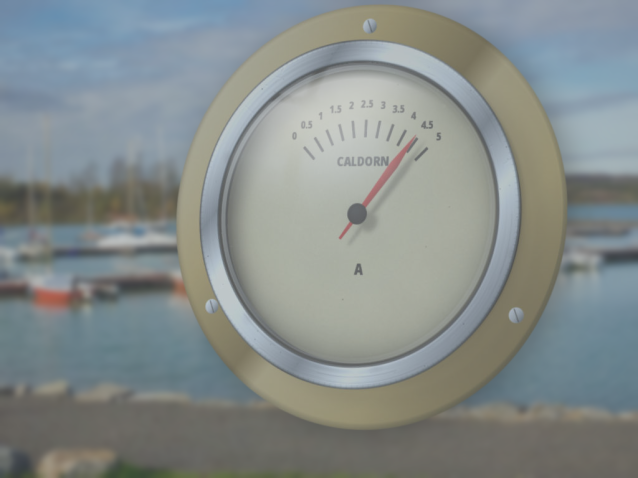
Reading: **4.5** A
